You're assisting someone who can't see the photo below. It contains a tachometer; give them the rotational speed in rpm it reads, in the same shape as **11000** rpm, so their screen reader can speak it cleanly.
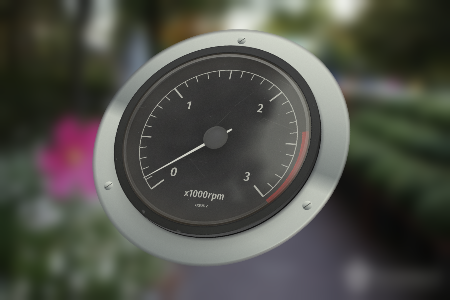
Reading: **100** rpm
